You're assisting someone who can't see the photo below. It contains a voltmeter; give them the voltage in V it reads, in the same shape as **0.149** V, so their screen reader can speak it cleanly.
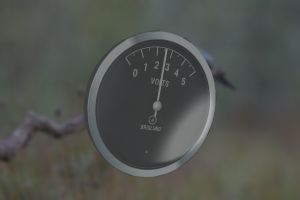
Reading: **2.5** V
